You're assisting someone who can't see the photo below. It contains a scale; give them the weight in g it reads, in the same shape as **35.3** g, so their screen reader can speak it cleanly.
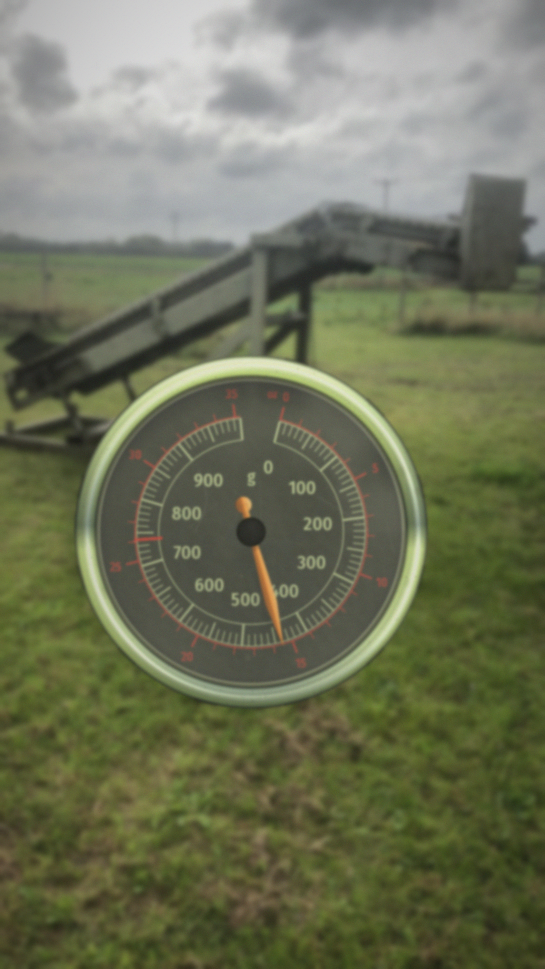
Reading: **440** g
